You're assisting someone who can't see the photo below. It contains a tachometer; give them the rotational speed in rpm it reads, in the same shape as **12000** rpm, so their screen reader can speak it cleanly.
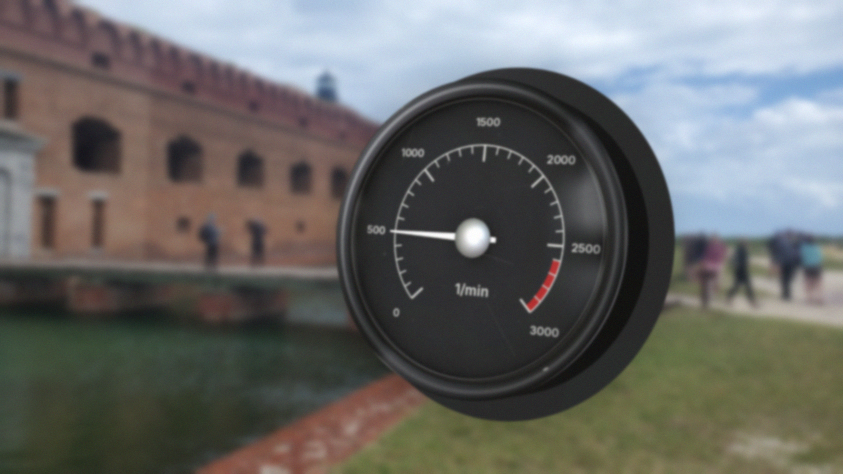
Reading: **500** rpm
